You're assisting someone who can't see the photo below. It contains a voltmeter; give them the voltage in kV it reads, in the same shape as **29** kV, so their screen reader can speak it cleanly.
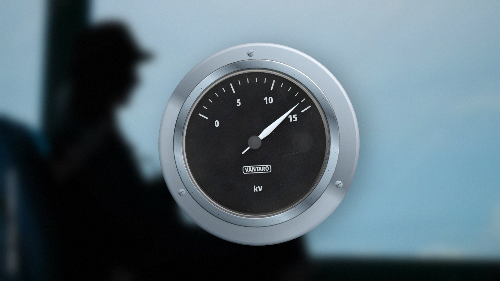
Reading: **14** kV
